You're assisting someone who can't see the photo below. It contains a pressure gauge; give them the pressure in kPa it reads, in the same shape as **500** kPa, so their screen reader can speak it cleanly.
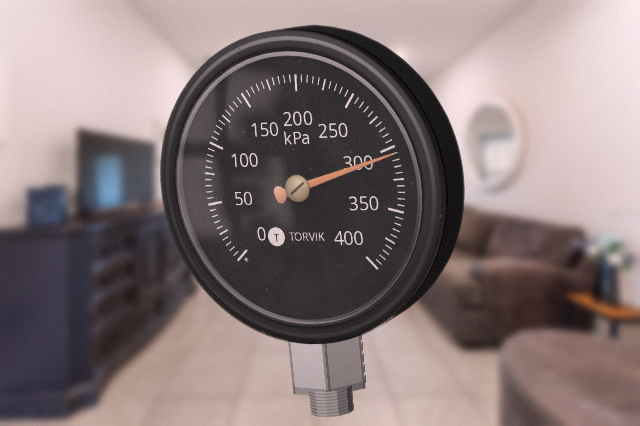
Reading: **305** kPa
